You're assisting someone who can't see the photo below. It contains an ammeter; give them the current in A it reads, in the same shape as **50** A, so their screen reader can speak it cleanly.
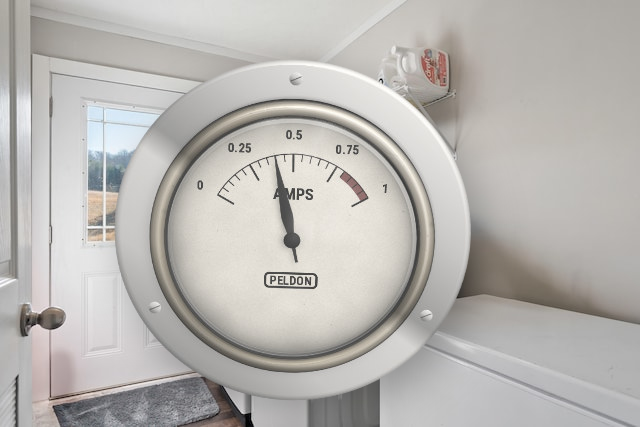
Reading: **0.4** A
